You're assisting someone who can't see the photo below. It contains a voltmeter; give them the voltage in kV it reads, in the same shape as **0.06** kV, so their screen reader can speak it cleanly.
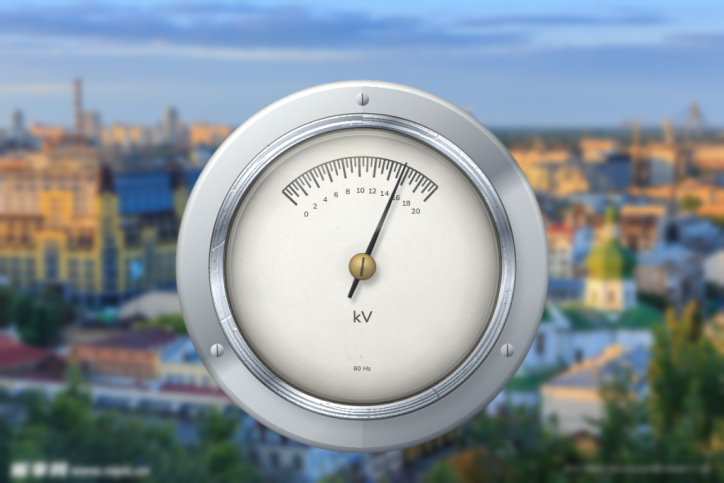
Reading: **15.5** kV
